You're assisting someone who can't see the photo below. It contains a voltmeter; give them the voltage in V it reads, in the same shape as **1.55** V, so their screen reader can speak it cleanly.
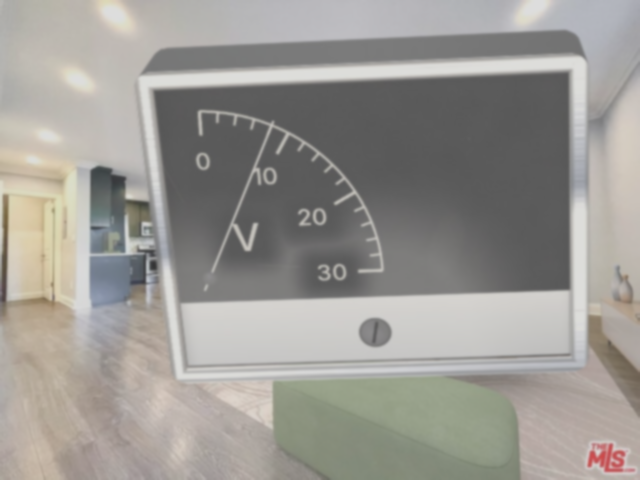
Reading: **8** V
